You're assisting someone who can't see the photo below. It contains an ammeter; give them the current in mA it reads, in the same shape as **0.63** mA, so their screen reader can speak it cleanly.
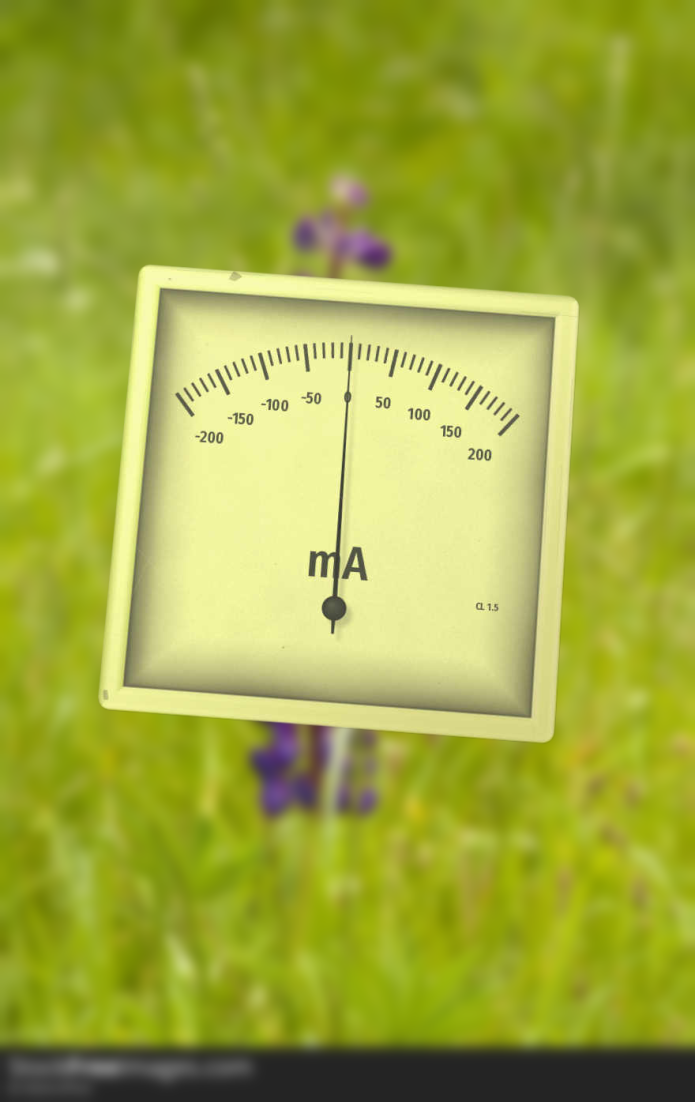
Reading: **0** mA
